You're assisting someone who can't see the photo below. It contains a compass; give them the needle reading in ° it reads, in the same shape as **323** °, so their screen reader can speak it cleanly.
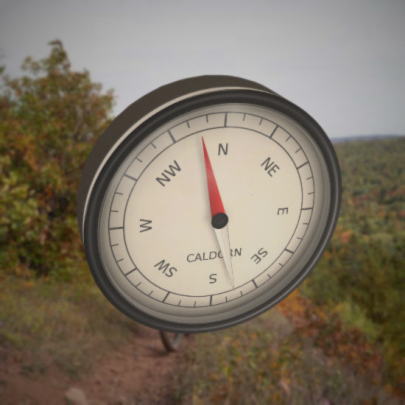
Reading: **345** °
